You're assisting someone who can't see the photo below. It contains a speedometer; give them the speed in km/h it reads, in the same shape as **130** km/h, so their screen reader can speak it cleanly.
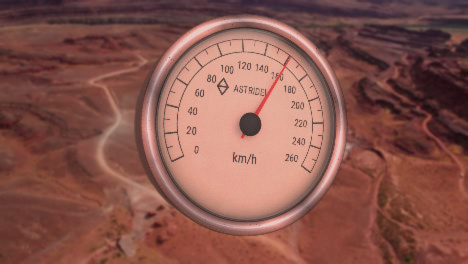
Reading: **160** km/h
